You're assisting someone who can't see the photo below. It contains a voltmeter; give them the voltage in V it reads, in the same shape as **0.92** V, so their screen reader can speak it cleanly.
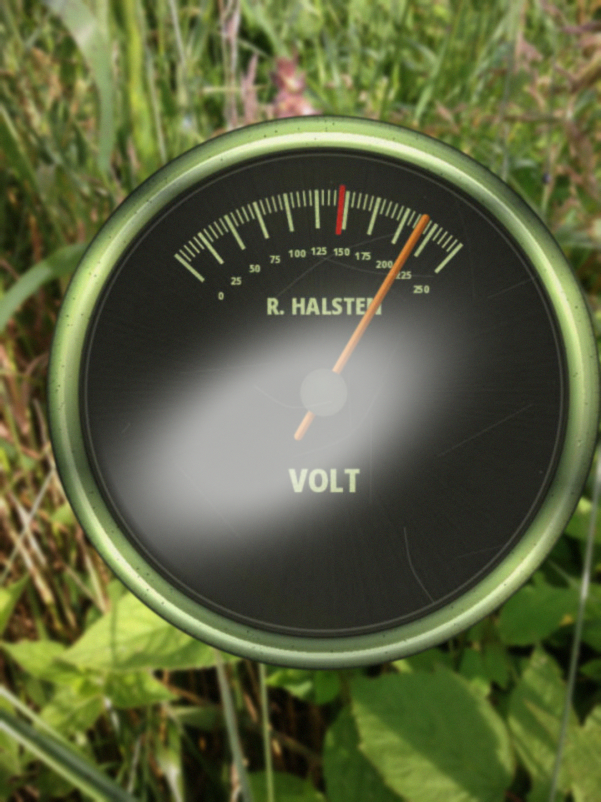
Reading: **215** V
